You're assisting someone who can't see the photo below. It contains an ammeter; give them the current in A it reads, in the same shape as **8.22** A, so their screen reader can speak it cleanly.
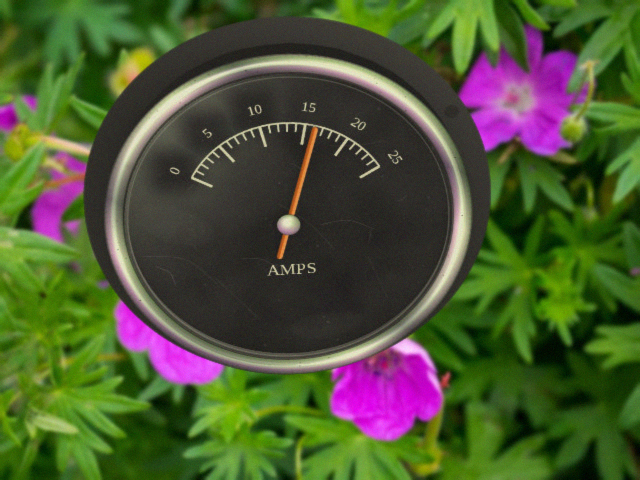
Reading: **16** A
